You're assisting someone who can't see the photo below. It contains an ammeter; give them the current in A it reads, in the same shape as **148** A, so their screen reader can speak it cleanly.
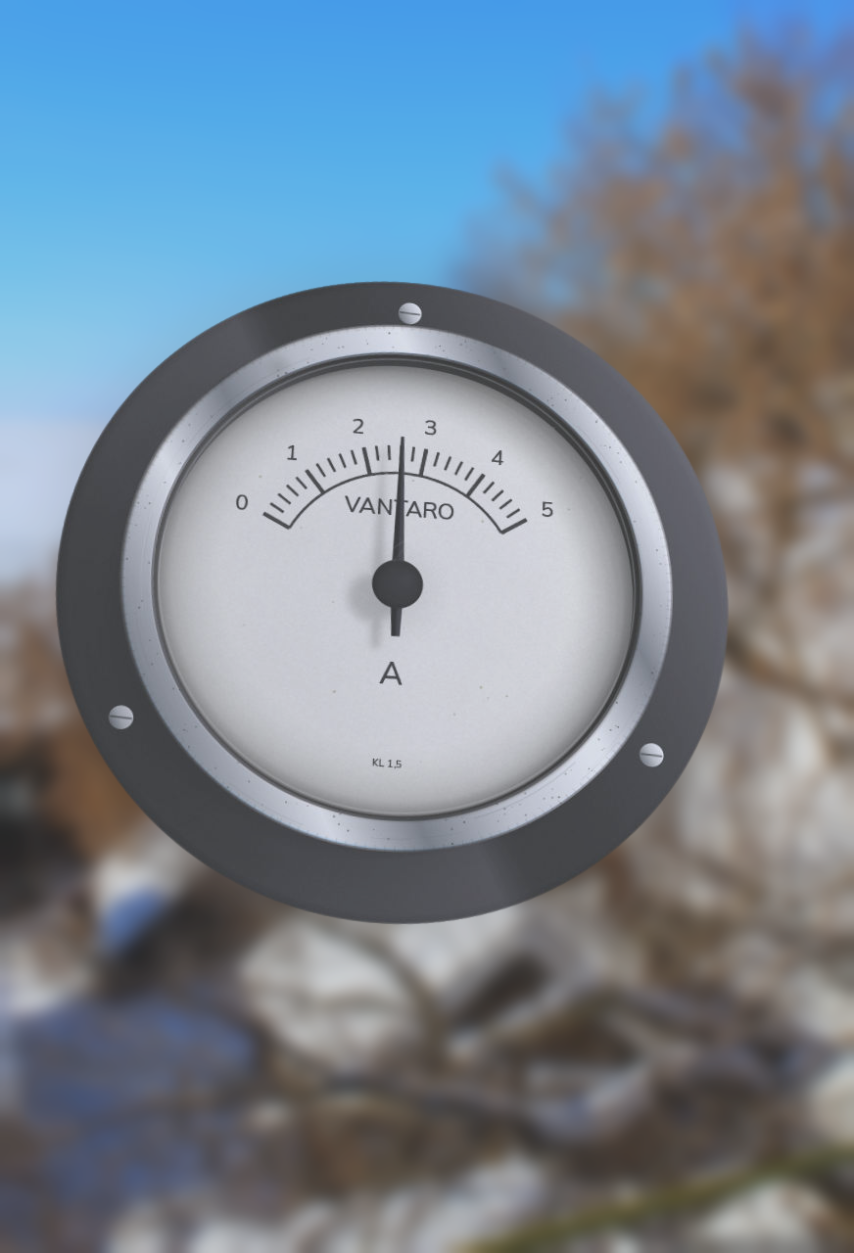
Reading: **2.6** A
